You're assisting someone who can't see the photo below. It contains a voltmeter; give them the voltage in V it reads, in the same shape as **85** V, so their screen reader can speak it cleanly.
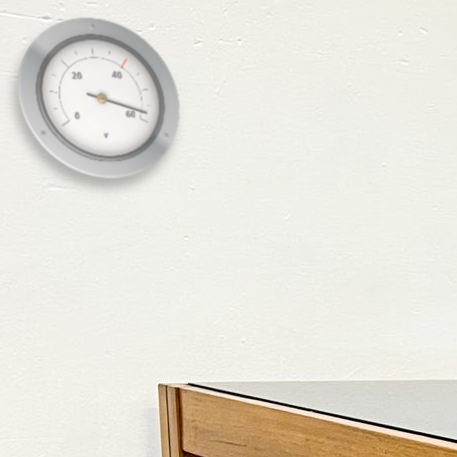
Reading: **57.5** V
